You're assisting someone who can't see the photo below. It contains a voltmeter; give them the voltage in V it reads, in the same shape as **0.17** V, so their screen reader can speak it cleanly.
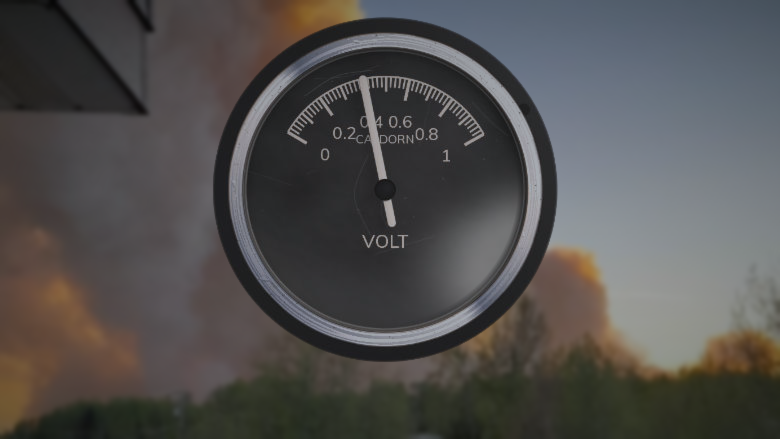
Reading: **0.4** V
